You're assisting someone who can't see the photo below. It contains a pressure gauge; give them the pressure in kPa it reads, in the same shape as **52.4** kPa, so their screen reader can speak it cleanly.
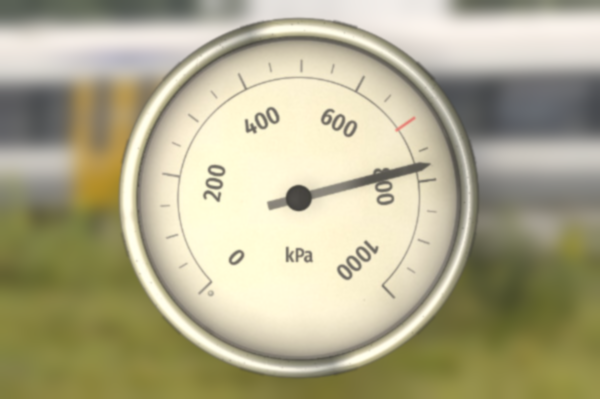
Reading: **775** kPa
